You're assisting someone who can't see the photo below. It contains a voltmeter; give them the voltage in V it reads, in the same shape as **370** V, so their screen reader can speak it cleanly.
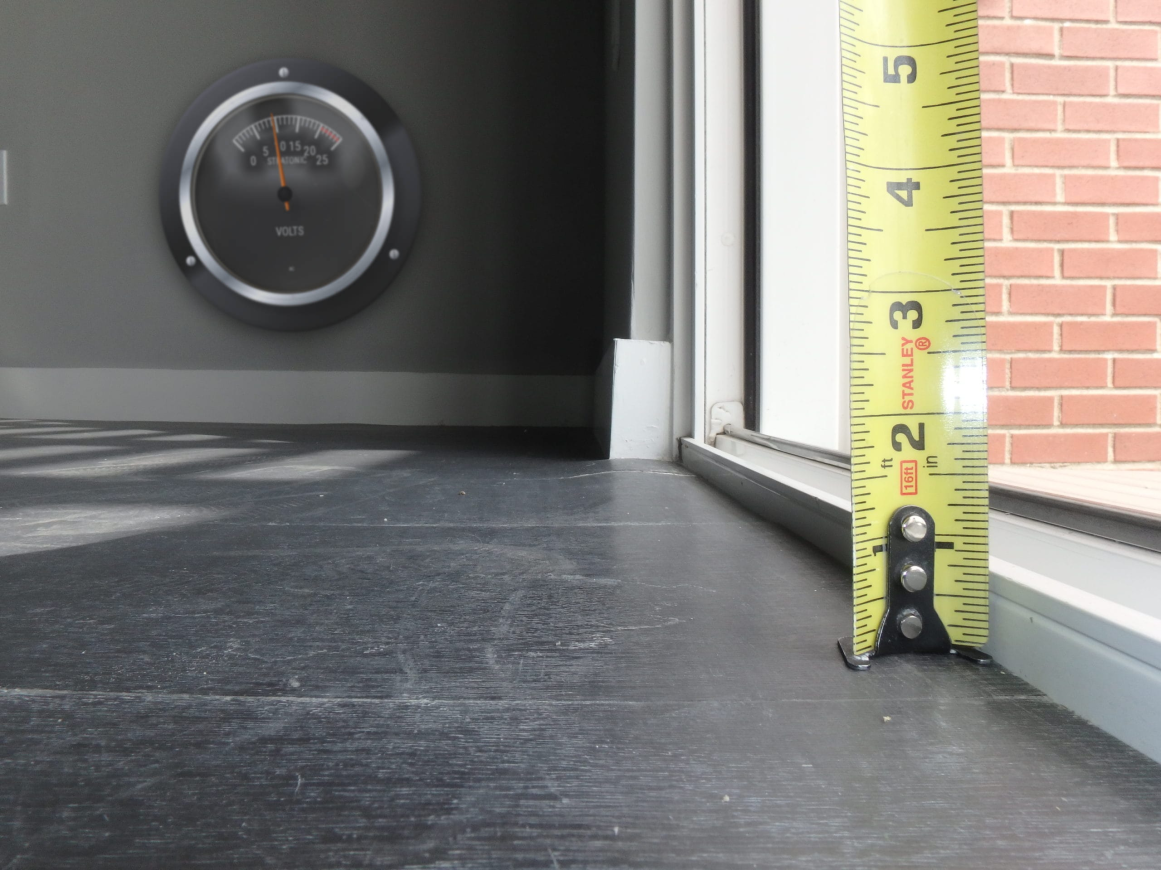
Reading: **10** V
